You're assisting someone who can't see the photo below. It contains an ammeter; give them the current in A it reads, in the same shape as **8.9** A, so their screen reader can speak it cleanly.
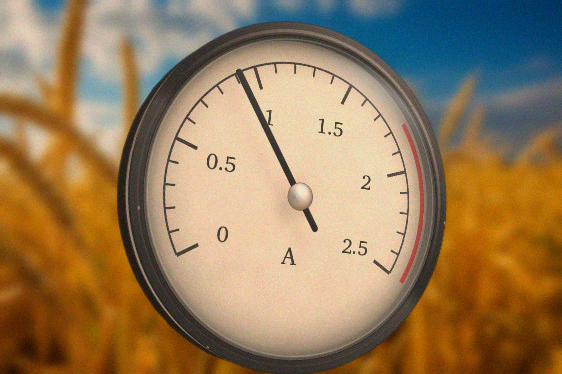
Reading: **0.9** A
